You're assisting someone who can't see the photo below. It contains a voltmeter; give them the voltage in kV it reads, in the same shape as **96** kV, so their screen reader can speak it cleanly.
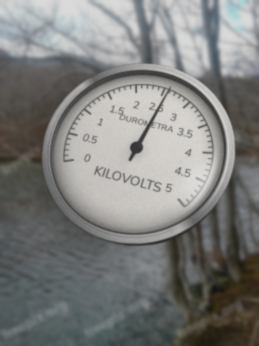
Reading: **2.6** kV
